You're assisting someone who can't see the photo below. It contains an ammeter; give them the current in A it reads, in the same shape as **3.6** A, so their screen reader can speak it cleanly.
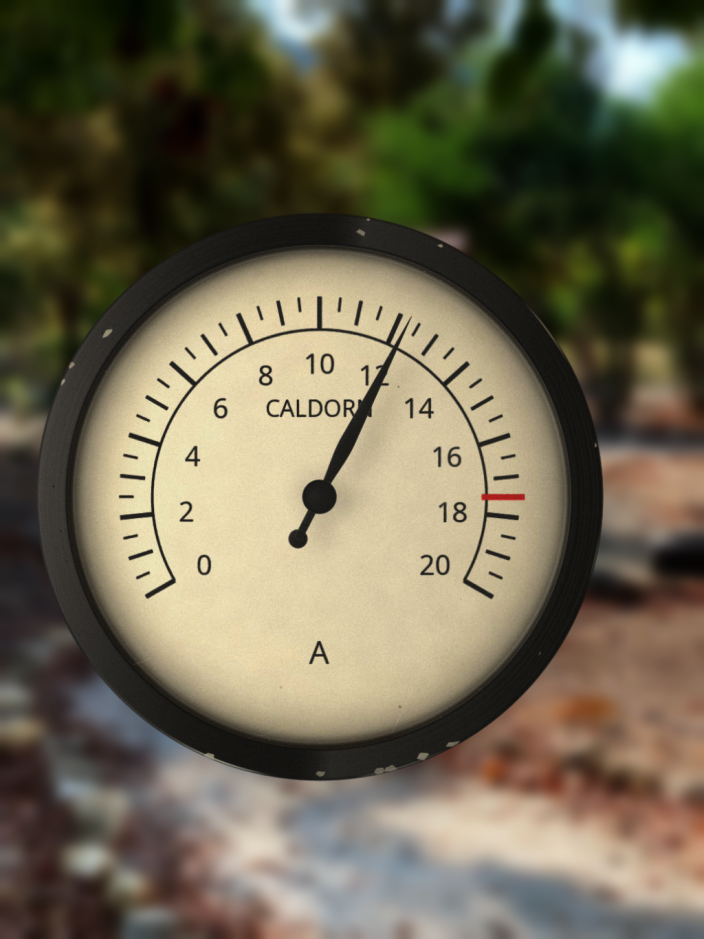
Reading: **12.25** A
